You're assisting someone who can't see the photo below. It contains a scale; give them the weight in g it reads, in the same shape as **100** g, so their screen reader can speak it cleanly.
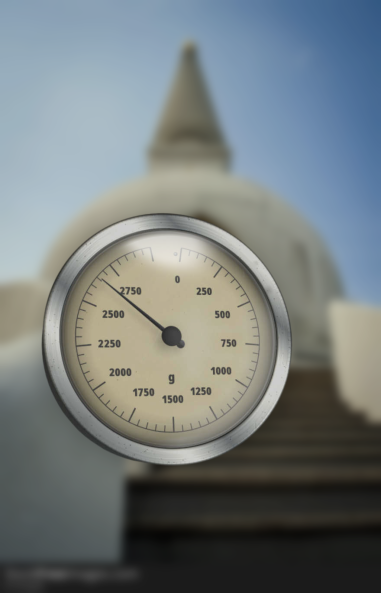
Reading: **2650** g
